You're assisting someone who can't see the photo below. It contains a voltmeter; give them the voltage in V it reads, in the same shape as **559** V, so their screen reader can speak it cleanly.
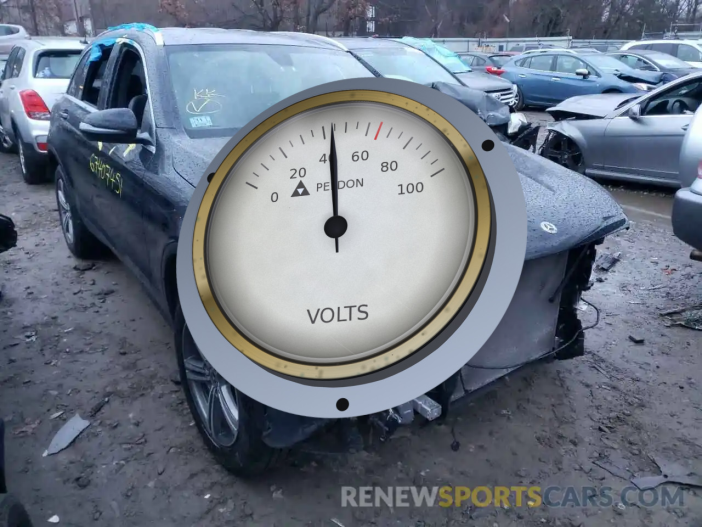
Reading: **45** V
